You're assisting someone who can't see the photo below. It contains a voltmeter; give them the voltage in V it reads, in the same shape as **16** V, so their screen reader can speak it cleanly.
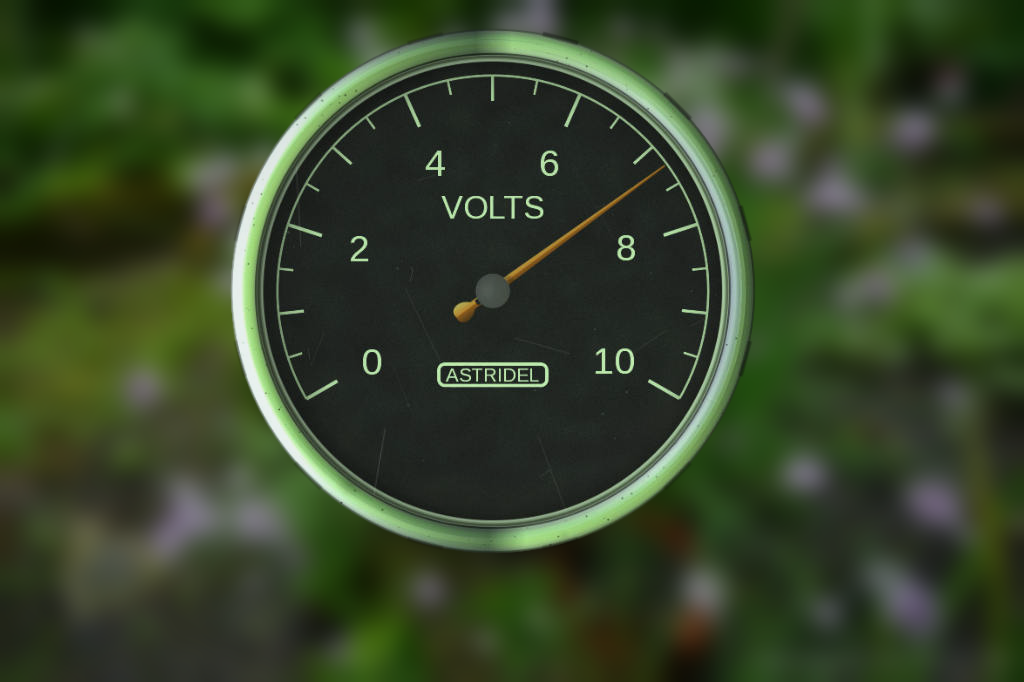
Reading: **7.25** V
